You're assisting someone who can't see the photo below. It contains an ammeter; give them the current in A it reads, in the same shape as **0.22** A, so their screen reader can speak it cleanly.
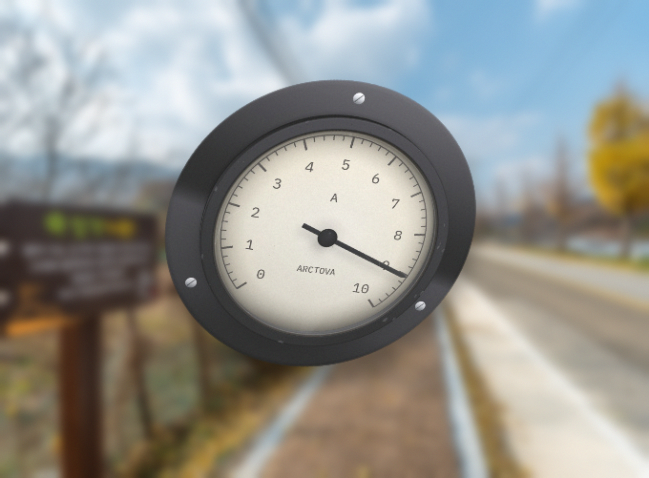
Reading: **9** A
